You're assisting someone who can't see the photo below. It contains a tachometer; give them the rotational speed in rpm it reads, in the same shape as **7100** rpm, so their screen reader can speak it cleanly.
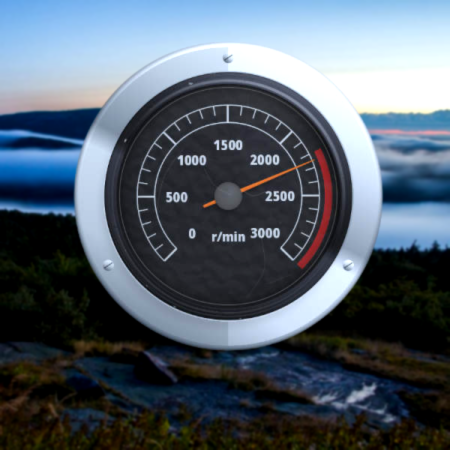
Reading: **2250** rpm
